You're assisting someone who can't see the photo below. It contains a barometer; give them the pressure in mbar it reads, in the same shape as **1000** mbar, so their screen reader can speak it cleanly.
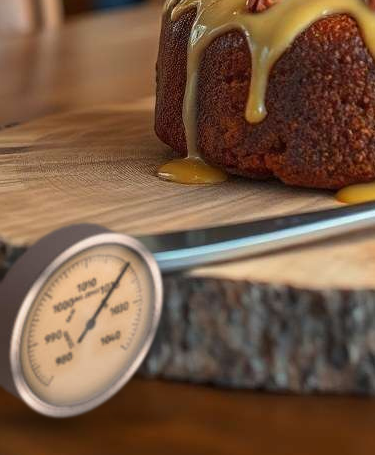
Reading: **1020** mbar
